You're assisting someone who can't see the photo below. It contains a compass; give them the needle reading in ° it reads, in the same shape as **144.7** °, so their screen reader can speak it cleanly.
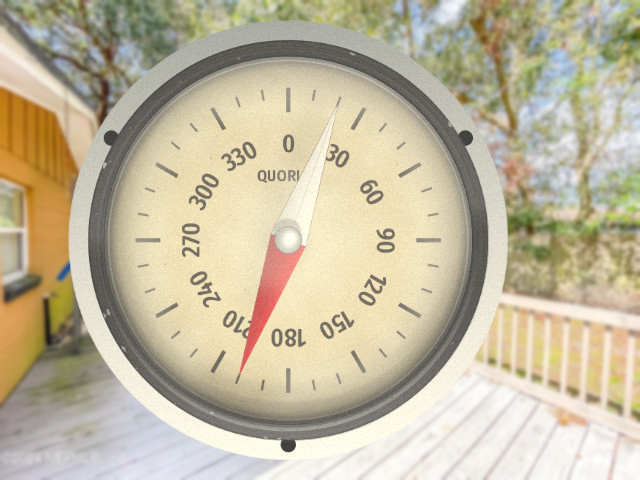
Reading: **200** °
